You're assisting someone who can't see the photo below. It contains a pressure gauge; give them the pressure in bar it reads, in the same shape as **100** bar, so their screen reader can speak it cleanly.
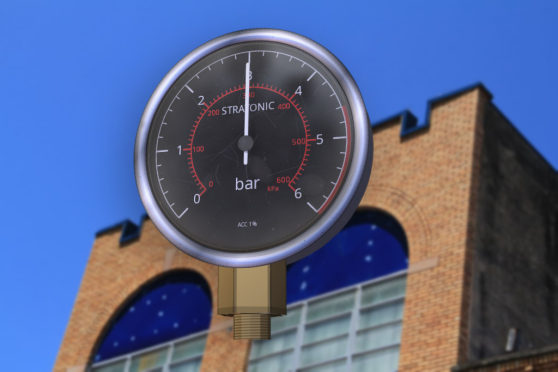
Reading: **3** bar
